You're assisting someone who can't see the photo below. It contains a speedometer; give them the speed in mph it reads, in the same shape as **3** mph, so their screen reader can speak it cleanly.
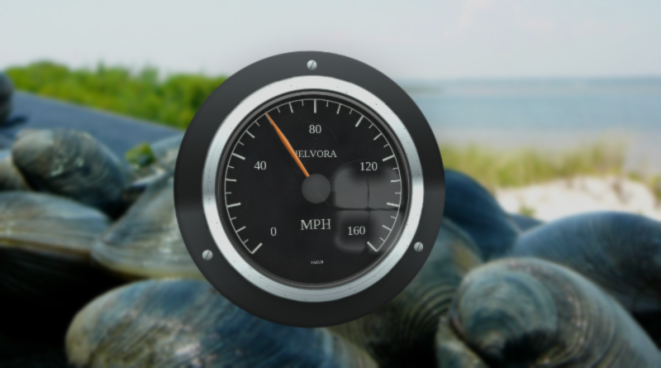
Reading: **60** mph
